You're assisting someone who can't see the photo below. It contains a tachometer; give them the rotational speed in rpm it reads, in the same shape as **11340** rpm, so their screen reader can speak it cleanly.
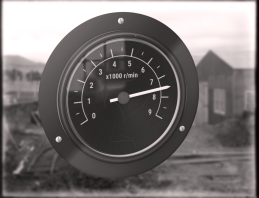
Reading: **7500** rpm
